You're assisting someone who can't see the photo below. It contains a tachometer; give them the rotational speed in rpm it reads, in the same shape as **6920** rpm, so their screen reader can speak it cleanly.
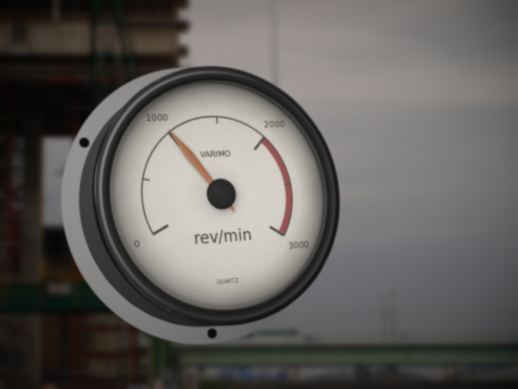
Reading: **1000** rpm
